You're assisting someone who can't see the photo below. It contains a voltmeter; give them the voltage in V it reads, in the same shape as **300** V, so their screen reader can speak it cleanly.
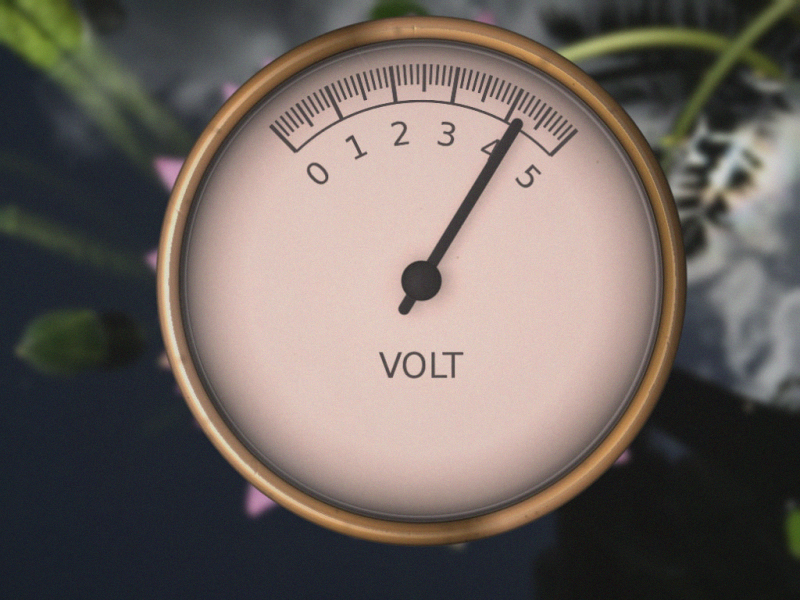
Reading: **4.2** V
